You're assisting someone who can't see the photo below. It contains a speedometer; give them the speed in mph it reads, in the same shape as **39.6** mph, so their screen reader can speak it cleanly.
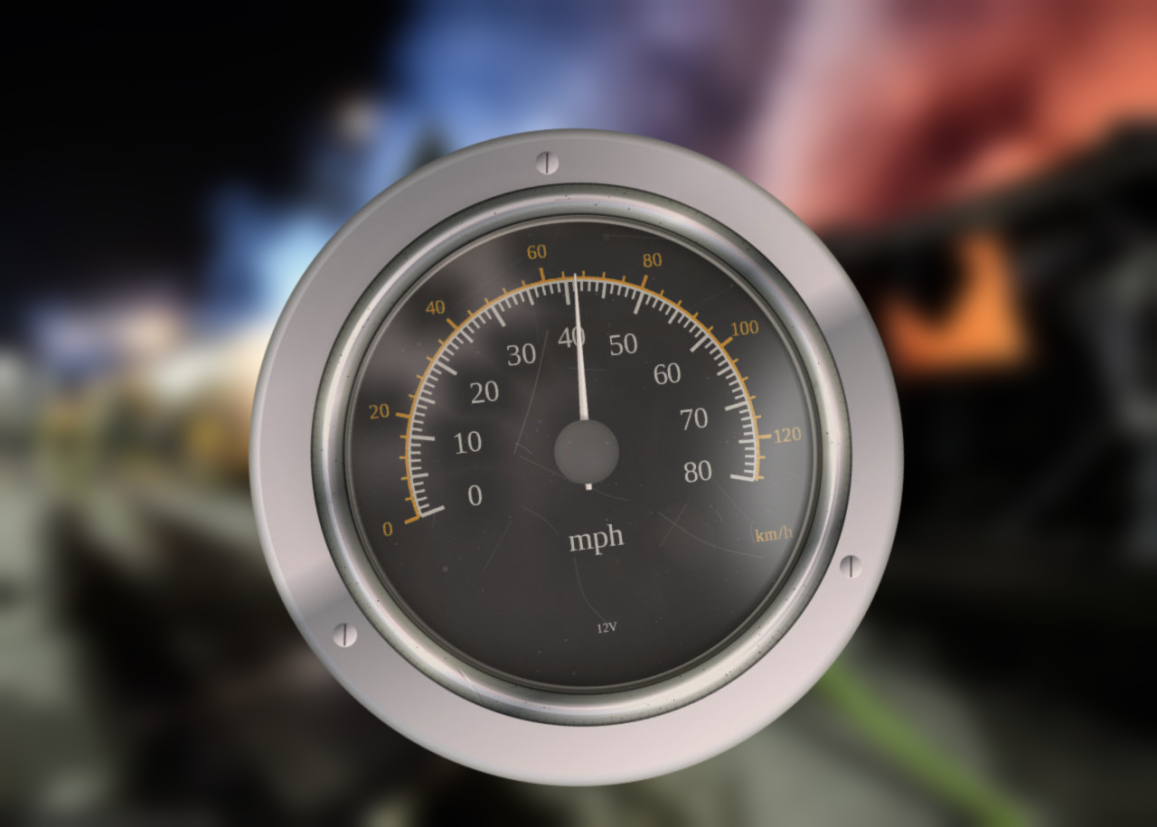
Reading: **41** mph
